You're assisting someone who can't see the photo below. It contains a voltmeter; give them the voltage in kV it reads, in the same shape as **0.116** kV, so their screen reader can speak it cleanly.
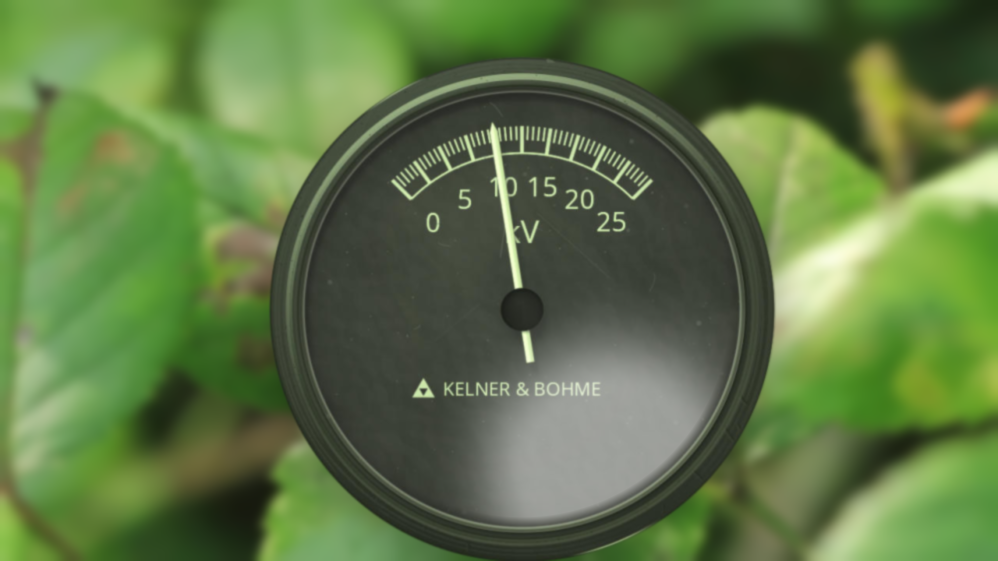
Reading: **10** kV
